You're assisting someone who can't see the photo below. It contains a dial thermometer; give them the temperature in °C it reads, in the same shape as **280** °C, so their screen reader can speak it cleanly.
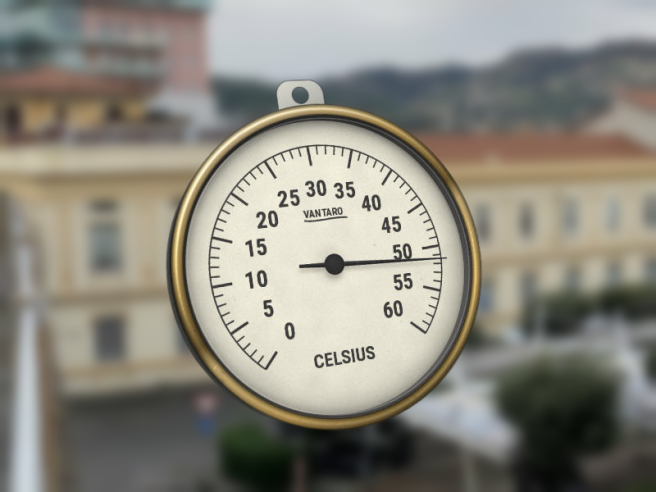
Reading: **51.5** °C
